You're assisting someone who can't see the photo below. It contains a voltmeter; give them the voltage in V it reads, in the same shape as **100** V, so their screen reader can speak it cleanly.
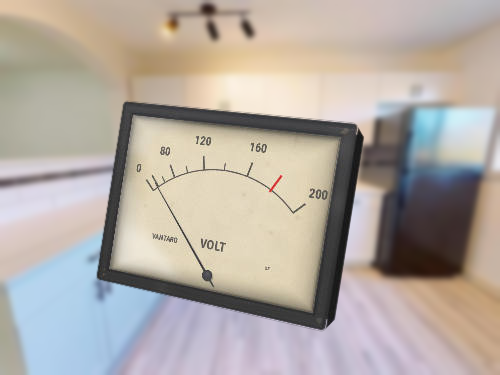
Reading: **40** V
